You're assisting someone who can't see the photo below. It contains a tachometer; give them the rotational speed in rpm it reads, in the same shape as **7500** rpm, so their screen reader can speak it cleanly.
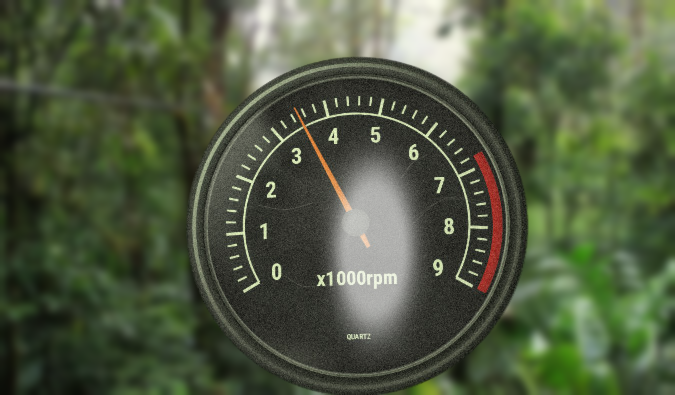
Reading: **3500** rpm
